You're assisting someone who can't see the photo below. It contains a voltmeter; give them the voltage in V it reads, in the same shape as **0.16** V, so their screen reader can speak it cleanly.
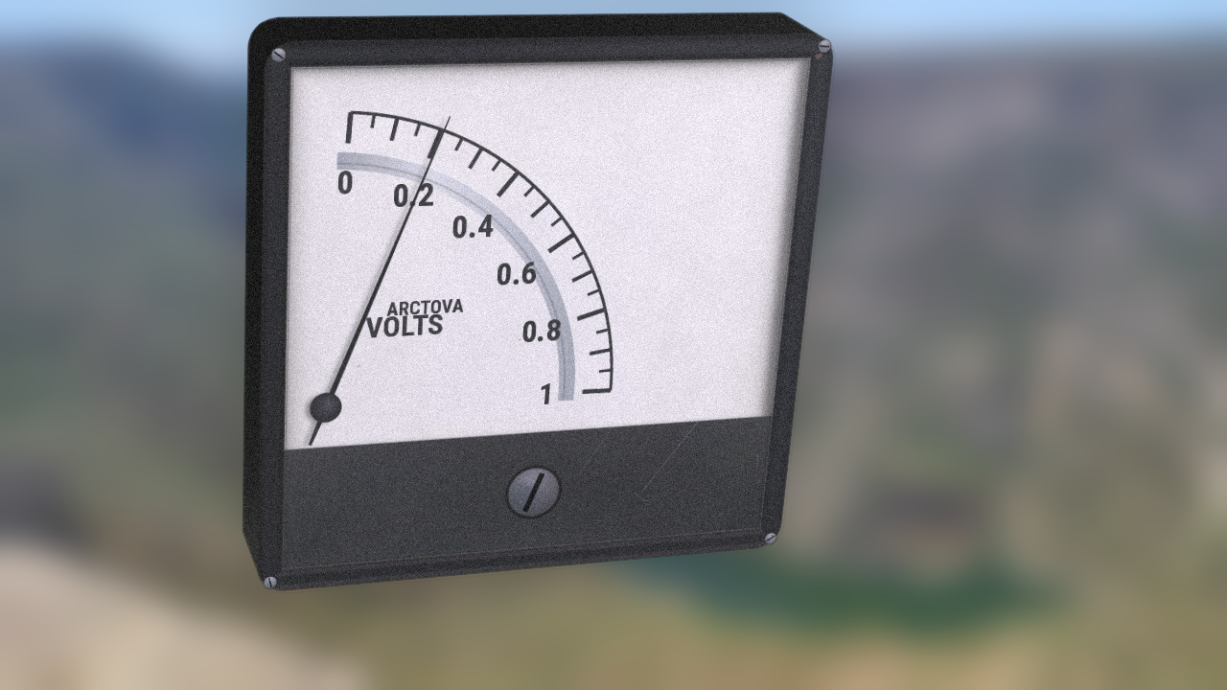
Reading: **0.2** V
